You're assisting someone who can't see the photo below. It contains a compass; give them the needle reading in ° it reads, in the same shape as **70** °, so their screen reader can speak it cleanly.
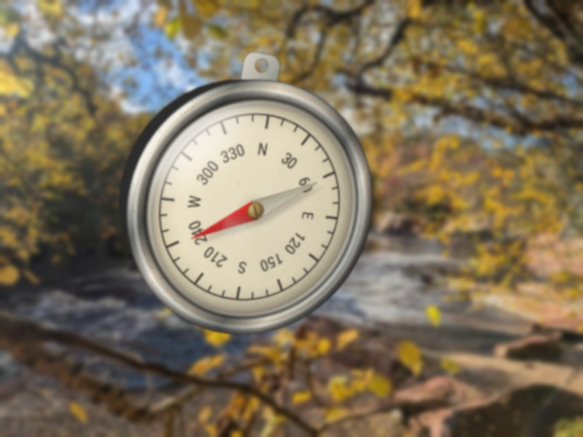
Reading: **240** °
